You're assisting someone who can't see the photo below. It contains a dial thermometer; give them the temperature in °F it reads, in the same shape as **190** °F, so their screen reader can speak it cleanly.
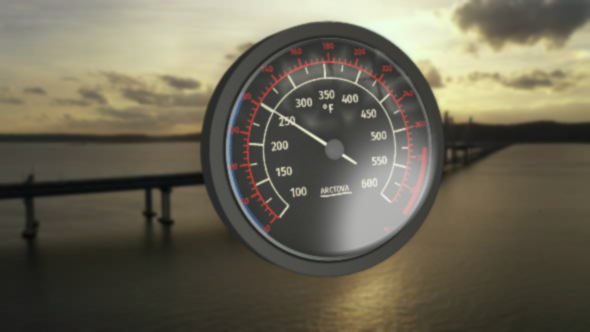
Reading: **250** °F
